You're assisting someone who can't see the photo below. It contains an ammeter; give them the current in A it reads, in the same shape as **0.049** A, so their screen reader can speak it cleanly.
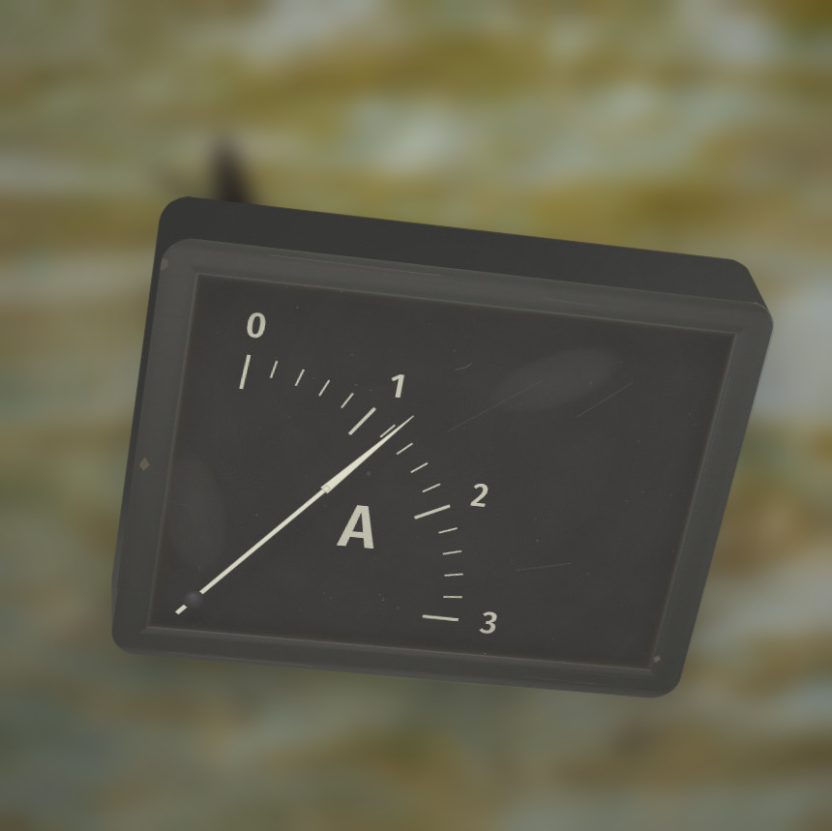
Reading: **1.2** A
